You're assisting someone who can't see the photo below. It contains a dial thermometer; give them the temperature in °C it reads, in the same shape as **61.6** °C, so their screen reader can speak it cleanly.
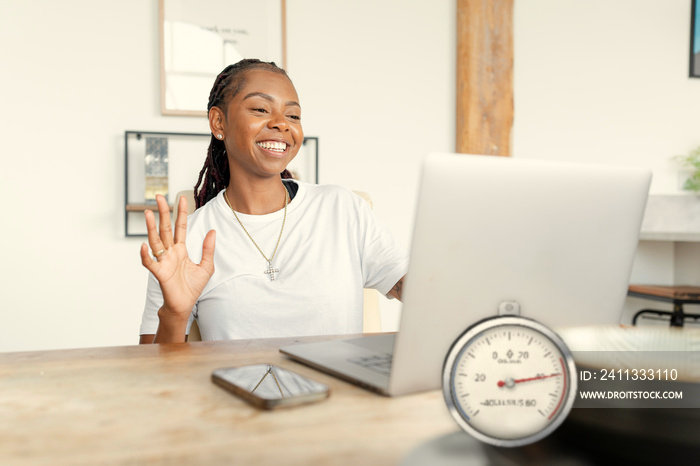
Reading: **40** °C
